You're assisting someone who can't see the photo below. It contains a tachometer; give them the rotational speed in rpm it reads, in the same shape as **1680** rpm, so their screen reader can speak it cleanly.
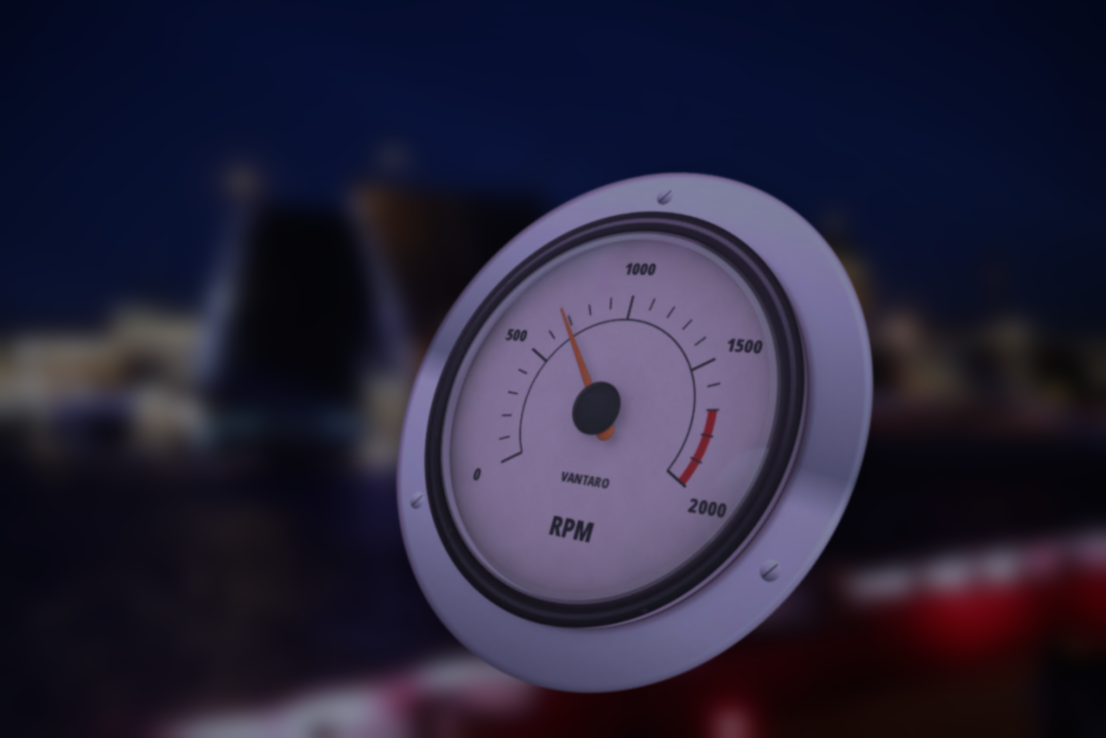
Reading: **700** rpm
